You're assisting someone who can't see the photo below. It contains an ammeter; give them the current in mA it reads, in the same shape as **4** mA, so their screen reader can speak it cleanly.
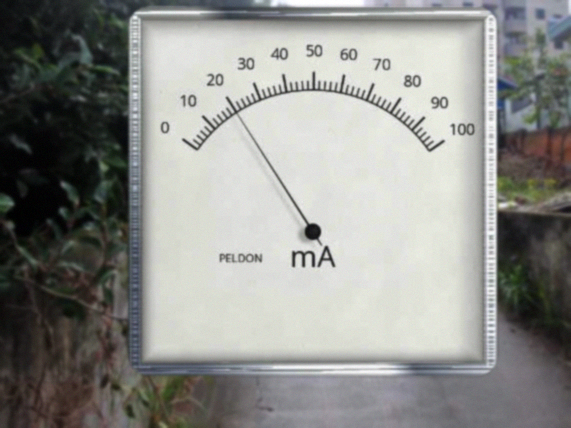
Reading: **20** mA
